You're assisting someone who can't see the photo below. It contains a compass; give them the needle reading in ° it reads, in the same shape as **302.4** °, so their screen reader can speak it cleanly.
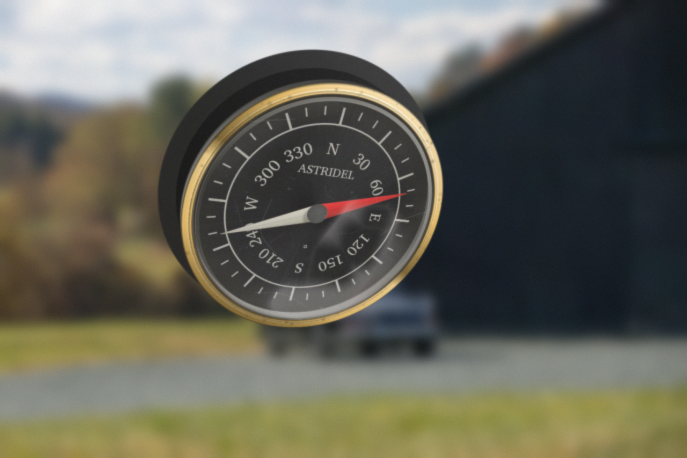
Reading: **70** °
